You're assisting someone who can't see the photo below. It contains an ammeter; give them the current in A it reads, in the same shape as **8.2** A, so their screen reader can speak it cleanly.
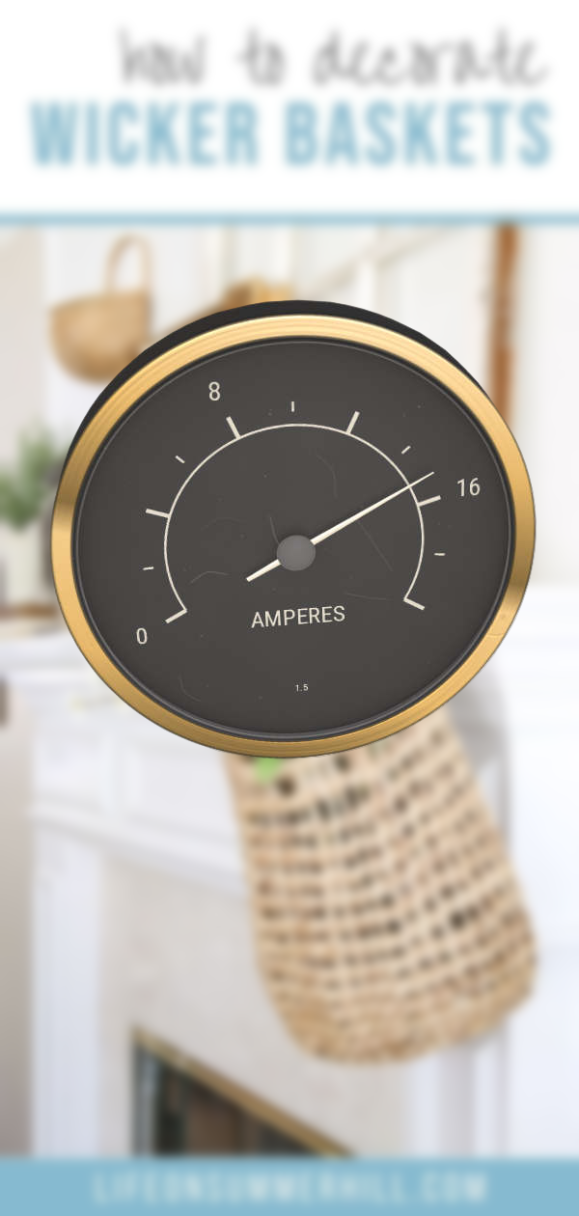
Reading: **15** A
